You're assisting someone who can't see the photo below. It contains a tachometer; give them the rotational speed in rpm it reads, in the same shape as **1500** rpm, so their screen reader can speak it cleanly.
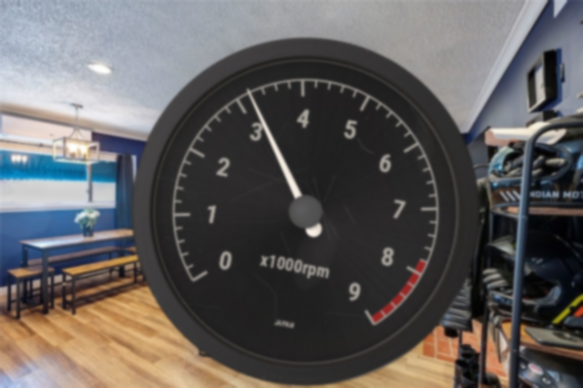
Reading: **3200** rpm
